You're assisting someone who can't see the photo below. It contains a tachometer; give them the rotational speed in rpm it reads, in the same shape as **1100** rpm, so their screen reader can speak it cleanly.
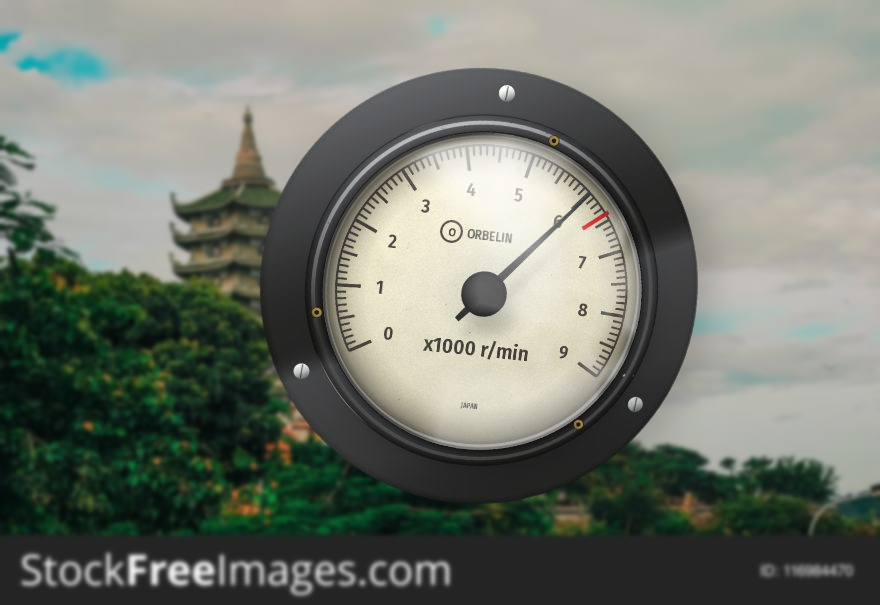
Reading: **6000** rpm
